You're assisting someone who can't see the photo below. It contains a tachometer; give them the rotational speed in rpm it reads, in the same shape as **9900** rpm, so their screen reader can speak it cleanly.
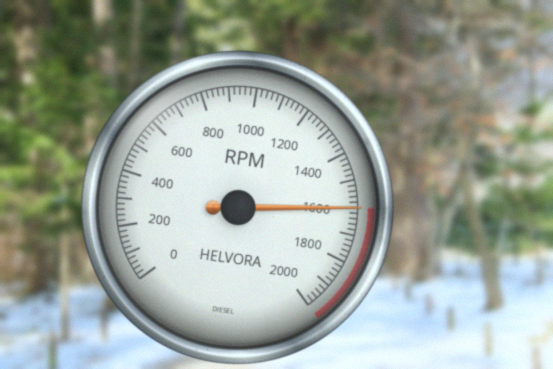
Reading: **1600** rpm
